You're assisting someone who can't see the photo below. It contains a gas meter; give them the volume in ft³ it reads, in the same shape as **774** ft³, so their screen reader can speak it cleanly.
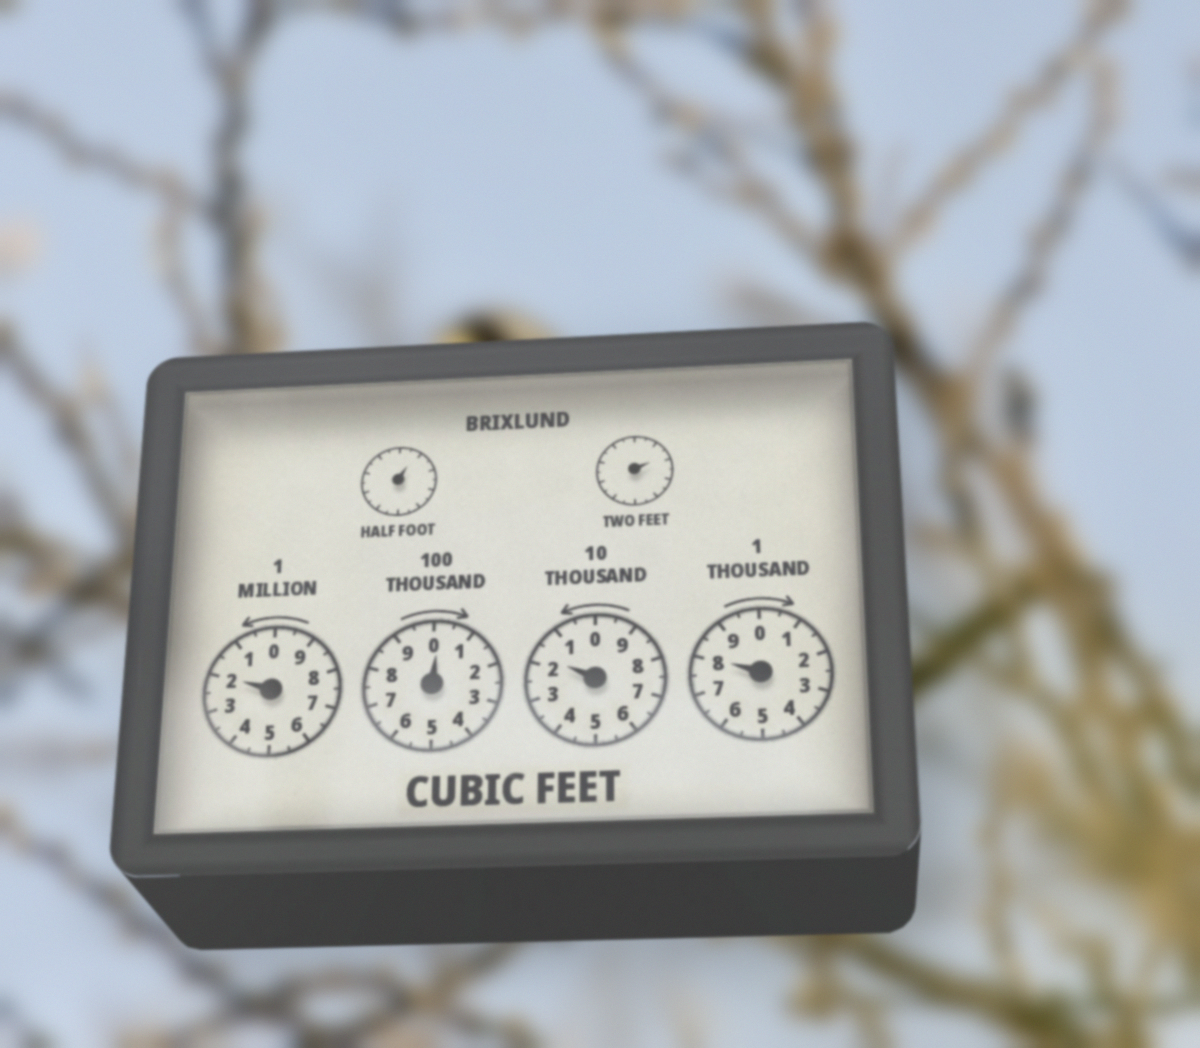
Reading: **201800** ft³
